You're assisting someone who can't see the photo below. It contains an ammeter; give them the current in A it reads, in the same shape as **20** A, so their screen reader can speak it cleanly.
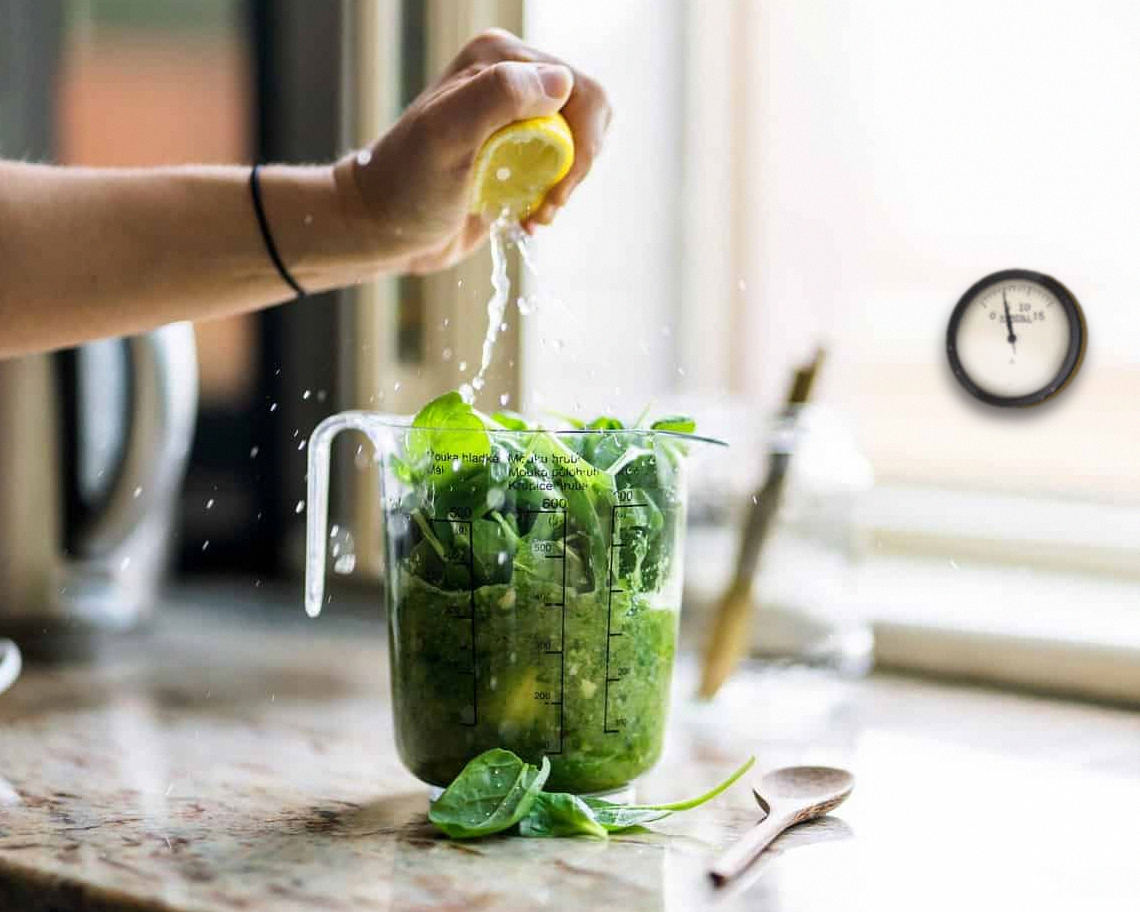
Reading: **5** A
